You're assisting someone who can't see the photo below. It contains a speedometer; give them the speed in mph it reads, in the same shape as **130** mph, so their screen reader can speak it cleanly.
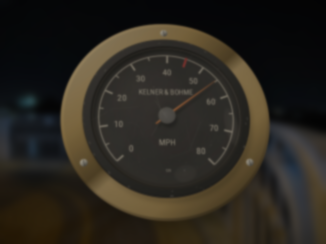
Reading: **55** mph
